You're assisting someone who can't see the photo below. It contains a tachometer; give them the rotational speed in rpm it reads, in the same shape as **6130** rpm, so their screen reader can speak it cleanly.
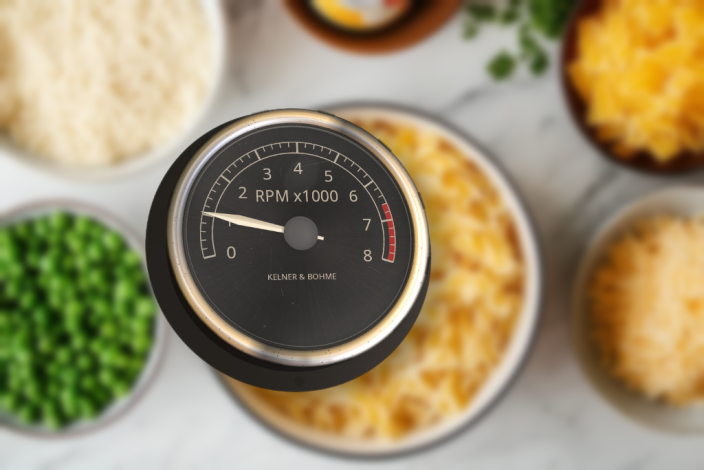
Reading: **1000** rpm
